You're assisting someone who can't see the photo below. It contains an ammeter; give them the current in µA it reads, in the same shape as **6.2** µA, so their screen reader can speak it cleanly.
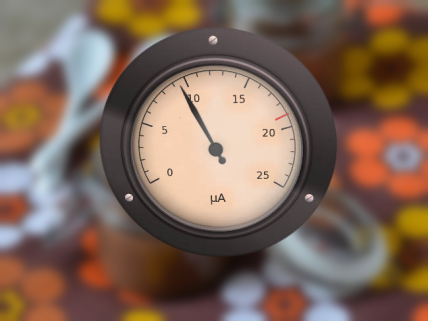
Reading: **9.5** µA
